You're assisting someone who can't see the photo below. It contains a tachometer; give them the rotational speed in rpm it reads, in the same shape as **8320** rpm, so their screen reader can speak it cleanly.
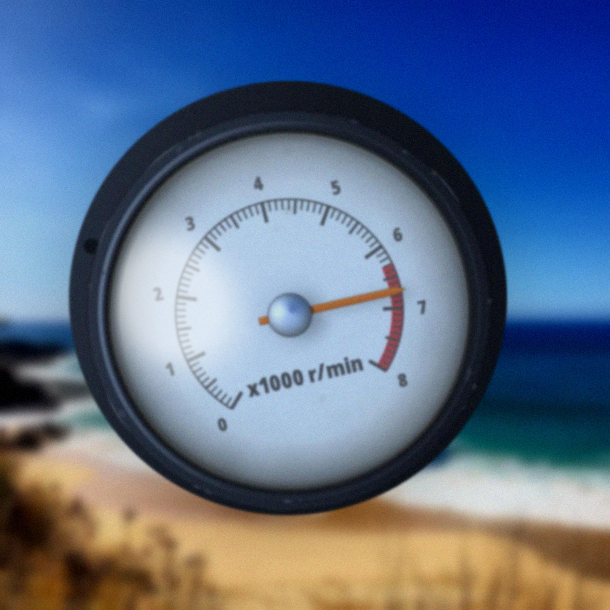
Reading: **6700** rpm
